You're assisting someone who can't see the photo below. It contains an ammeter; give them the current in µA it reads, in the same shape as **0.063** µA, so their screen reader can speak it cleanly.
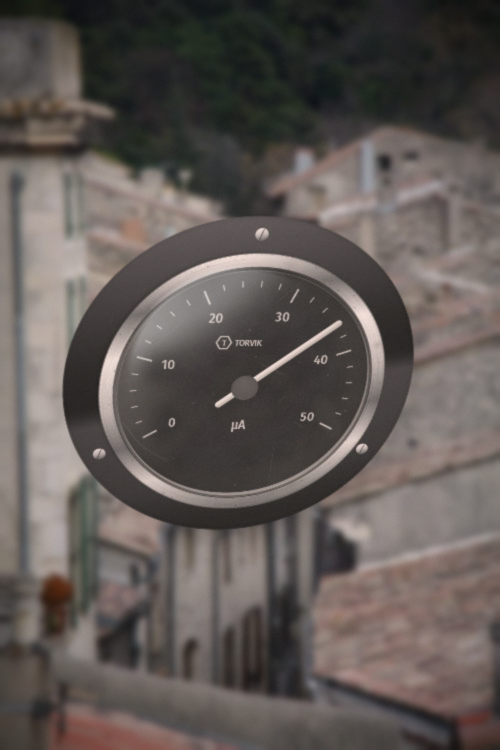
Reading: **36** µA
